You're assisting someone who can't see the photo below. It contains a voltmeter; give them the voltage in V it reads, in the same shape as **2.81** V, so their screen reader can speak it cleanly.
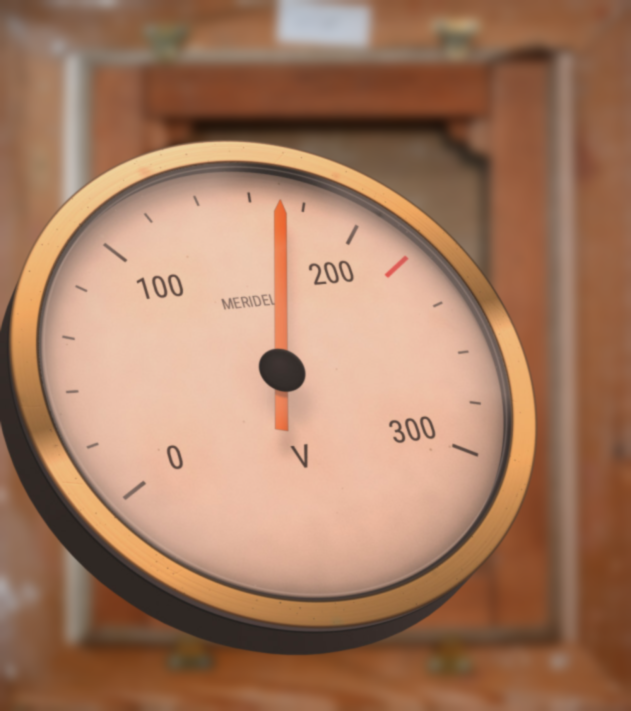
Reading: **170** V
